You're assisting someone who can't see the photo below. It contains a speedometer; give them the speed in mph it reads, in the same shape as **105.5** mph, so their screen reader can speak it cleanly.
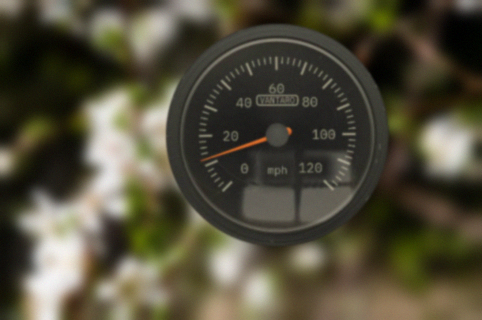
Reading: **12** mph
